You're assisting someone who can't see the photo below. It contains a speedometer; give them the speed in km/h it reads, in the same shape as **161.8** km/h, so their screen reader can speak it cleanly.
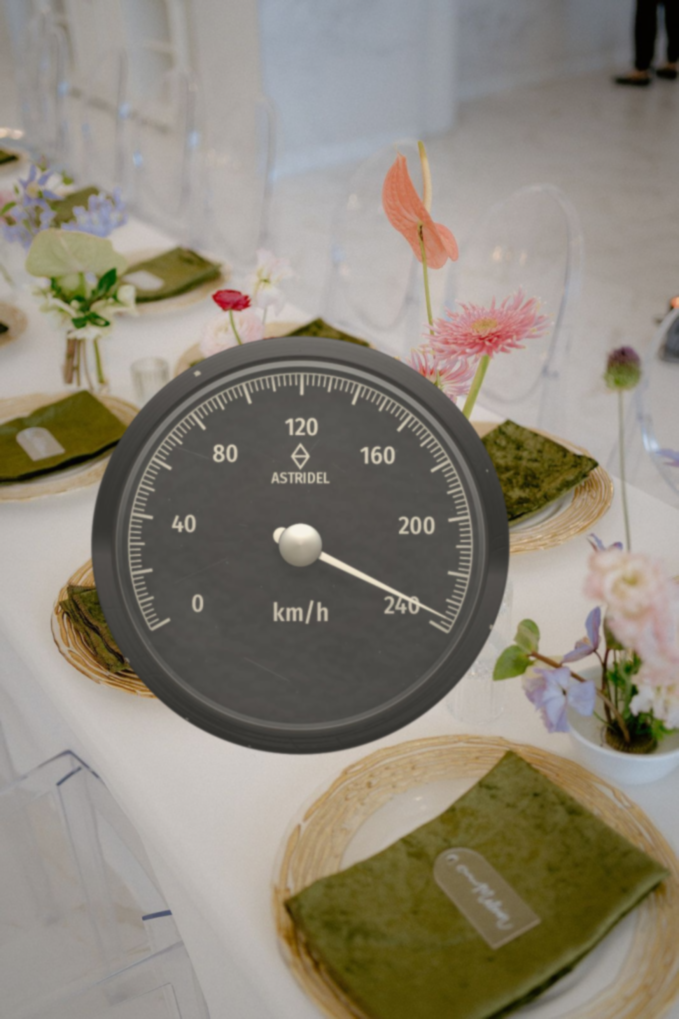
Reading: **236** km/h
